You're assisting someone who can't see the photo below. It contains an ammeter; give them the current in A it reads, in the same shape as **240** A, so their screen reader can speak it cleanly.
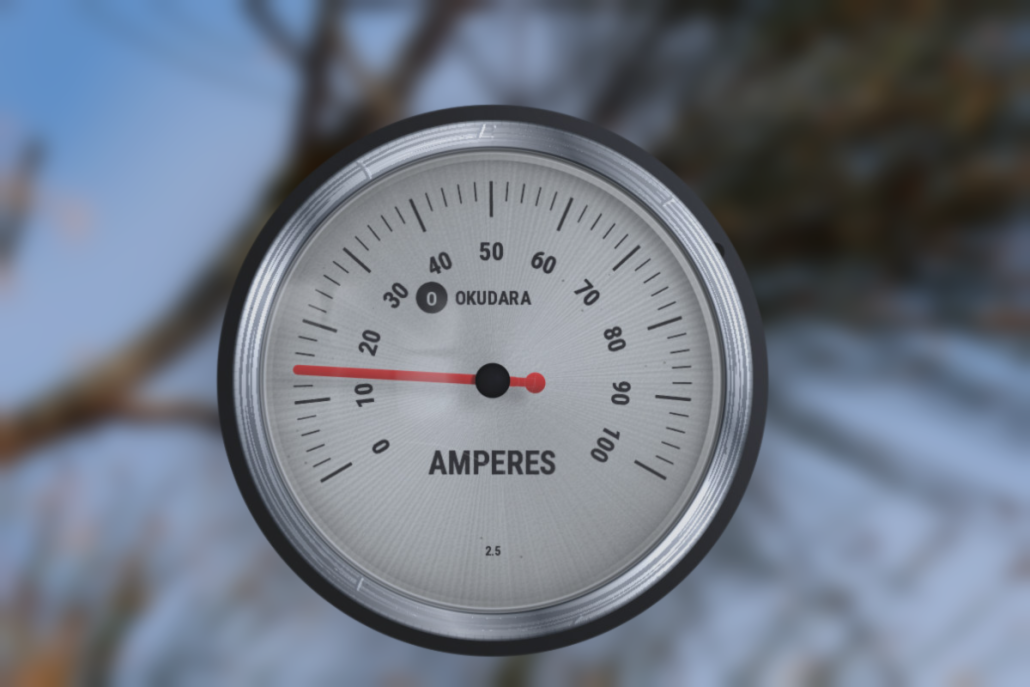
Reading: **14** A
